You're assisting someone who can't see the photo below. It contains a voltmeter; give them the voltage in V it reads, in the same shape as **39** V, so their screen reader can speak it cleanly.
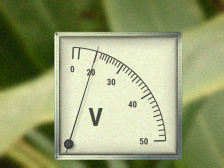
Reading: **20** V
